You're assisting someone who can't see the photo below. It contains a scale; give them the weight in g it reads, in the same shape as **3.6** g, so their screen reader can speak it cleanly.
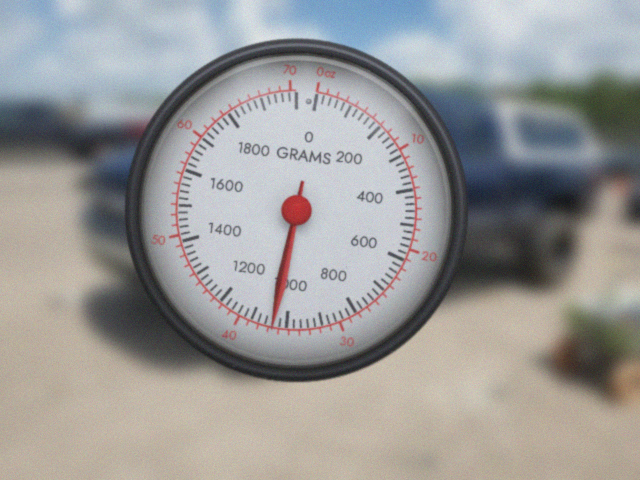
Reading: **1040** g
